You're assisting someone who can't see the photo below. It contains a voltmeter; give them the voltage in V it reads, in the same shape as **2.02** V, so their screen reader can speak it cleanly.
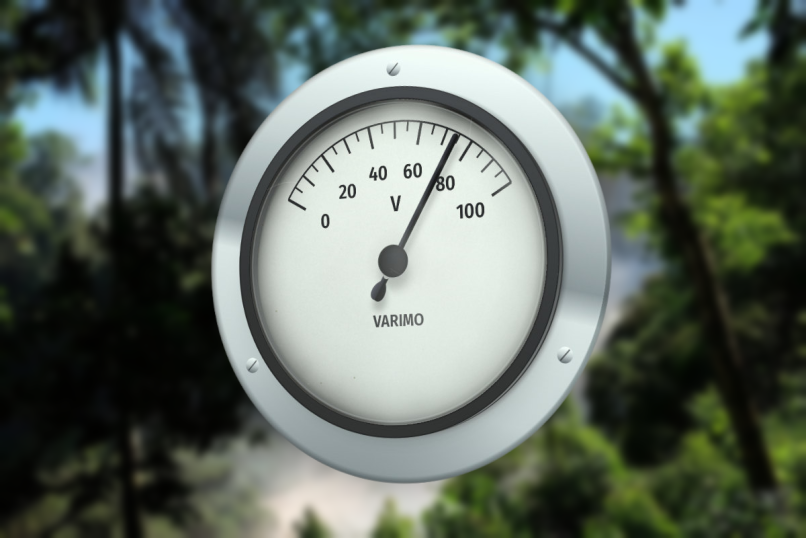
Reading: **75** V
